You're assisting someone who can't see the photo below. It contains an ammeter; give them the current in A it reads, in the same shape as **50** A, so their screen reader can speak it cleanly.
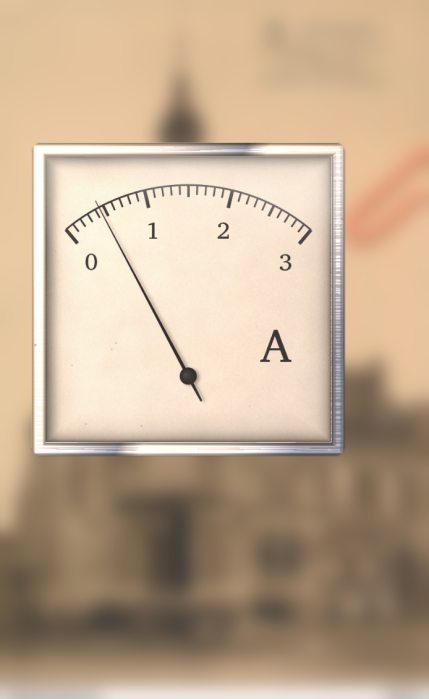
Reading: **0.45** A
